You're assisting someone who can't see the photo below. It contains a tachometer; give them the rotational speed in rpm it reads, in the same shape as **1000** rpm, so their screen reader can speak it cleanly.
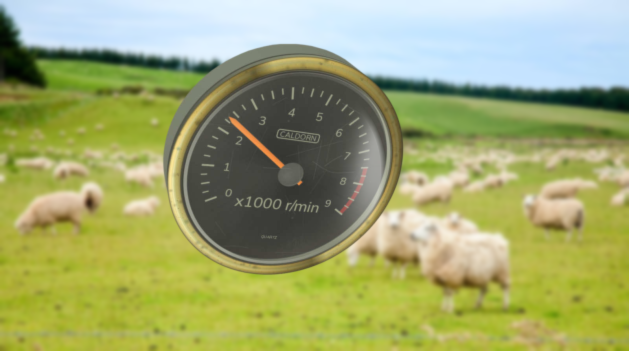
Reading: **2375** rpm
